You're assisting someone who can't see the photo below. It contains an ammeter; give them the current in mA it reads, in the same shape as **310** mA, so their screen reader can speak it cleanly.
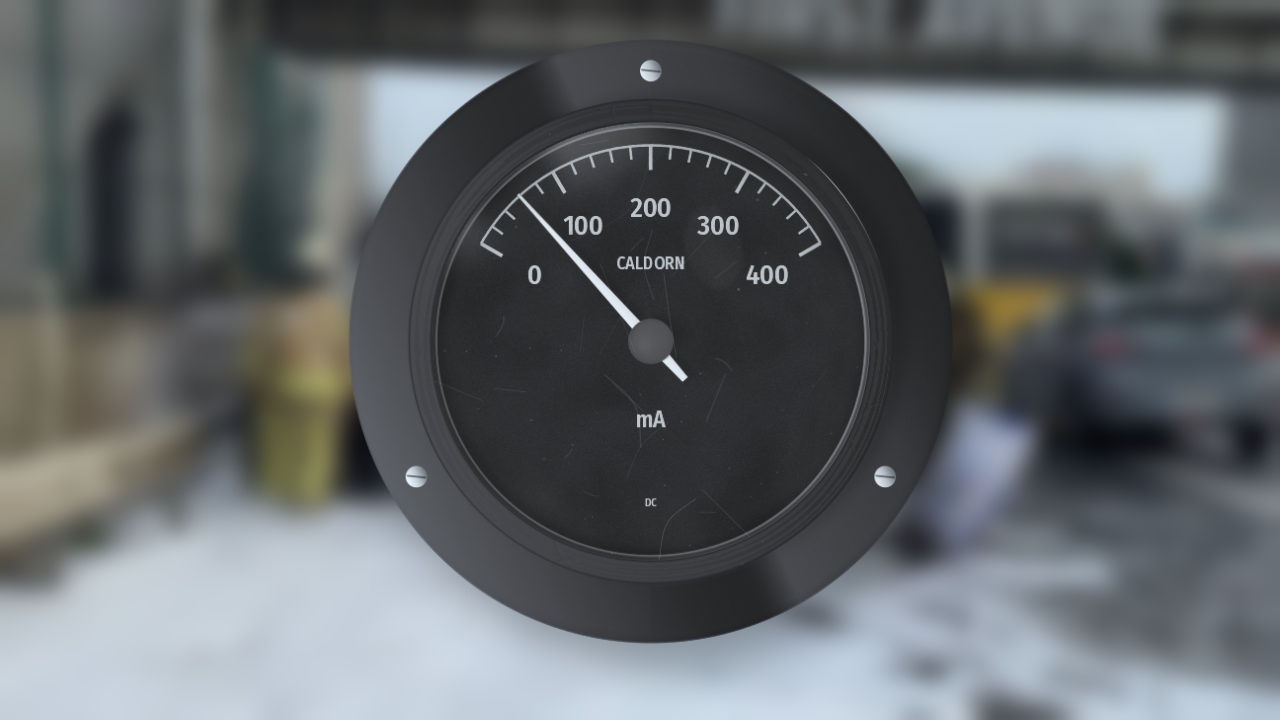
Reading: **60** mA
